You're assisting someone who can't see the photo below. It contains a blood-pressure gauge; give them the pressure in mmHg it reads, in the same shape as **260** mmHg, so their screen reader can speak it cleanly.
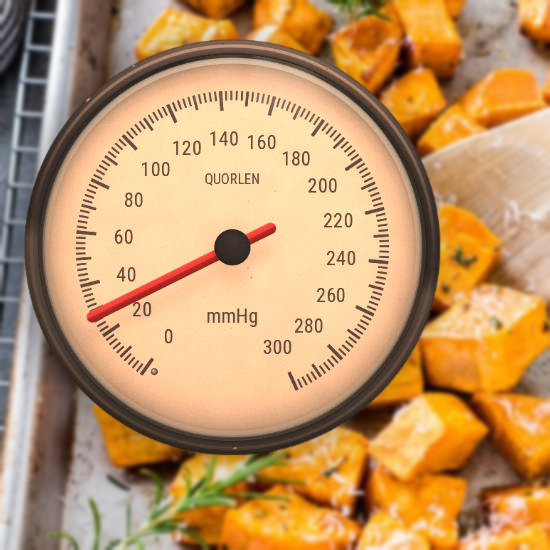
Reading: **28** mmHg
